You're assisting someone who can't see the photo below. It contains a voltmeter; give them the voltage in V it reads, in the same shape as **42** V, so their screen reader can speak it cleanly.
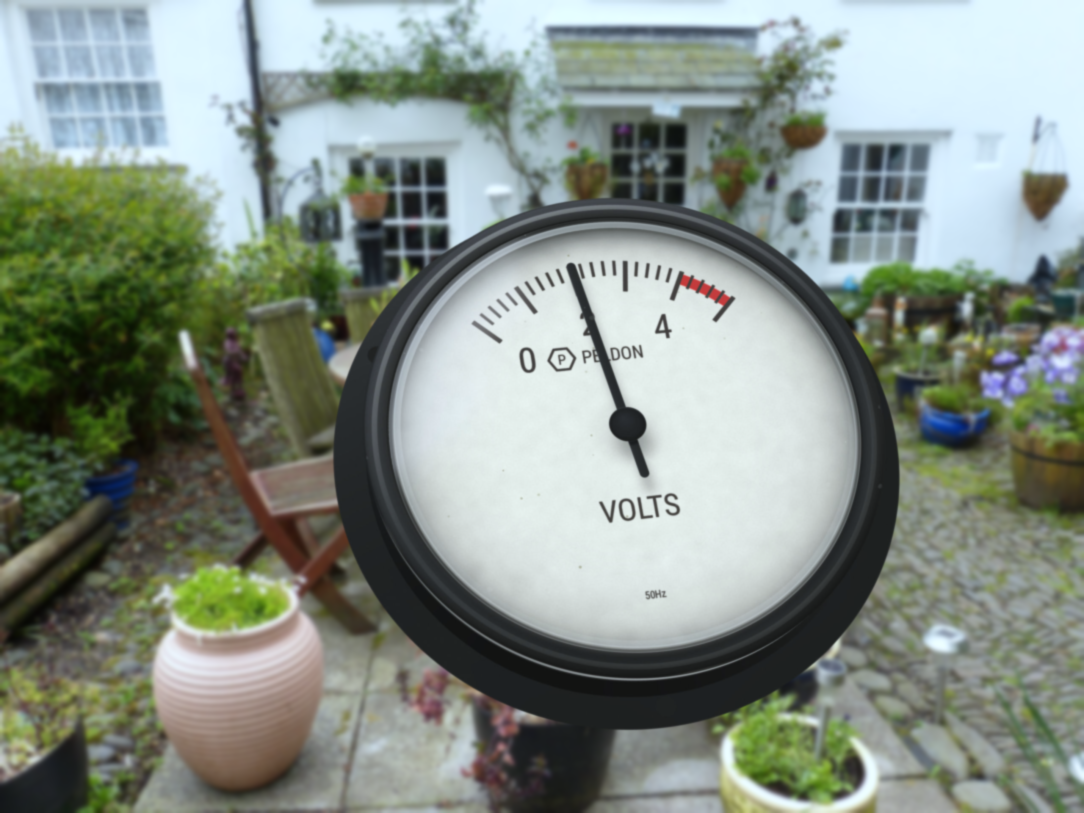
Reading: **2** V
